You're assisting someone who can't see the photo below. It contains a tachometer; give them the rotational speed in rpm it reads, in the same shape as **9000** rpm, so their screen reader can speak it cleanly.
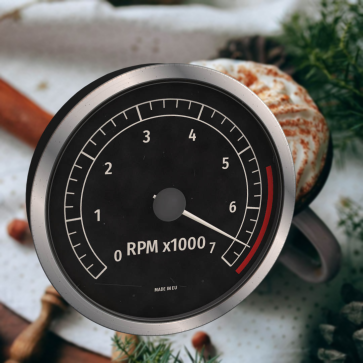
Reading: **6600** rpm
